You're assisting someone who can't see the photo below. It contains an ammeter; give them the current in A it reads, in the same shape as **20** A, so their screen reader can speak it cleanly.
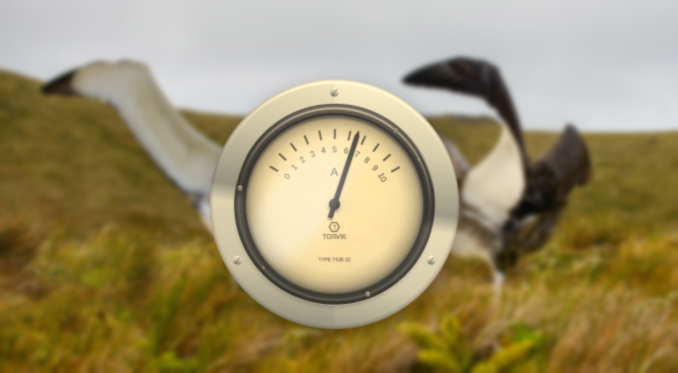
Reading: **6.5** A
